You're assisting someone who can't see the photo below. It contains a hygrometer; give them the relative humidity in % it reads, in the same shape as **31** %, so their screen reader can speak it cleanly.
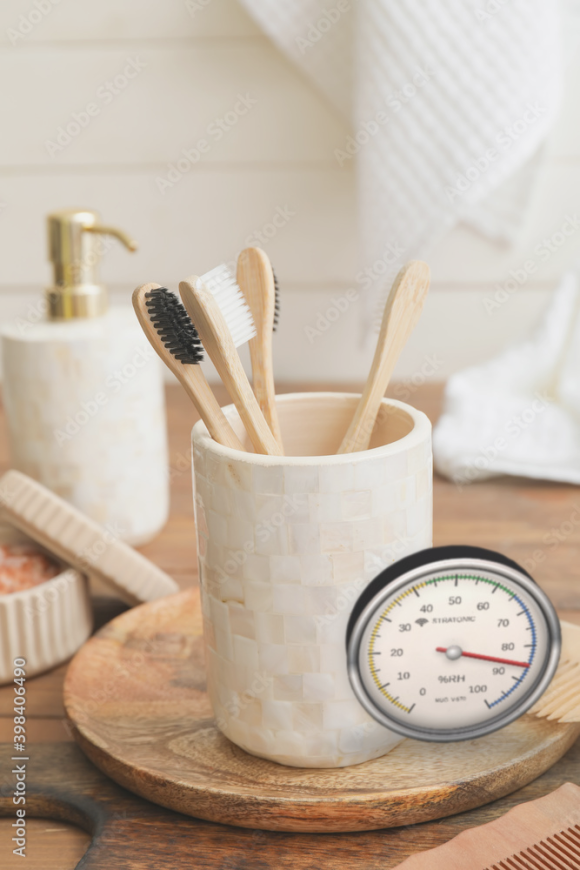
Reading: **85** %
